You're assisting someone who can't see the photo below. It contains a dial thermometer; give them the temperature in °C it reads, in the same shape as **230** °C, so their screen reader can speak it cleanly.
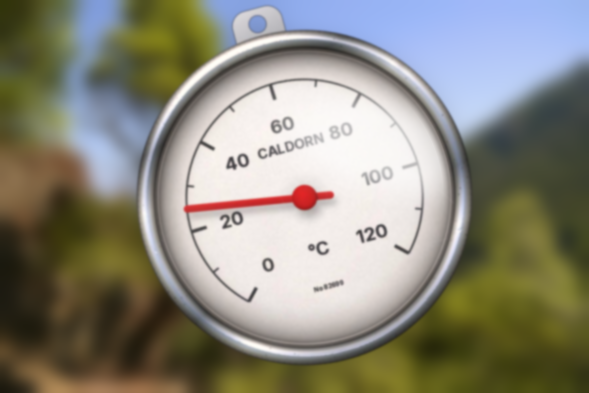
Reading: **25** °C
